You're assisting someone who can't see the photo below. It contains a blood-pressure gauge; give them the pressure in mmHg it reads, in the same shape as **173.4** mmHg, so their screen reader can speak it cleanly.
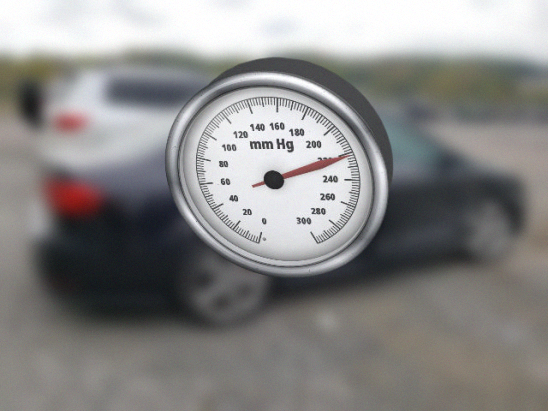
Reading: **220** mmHg
